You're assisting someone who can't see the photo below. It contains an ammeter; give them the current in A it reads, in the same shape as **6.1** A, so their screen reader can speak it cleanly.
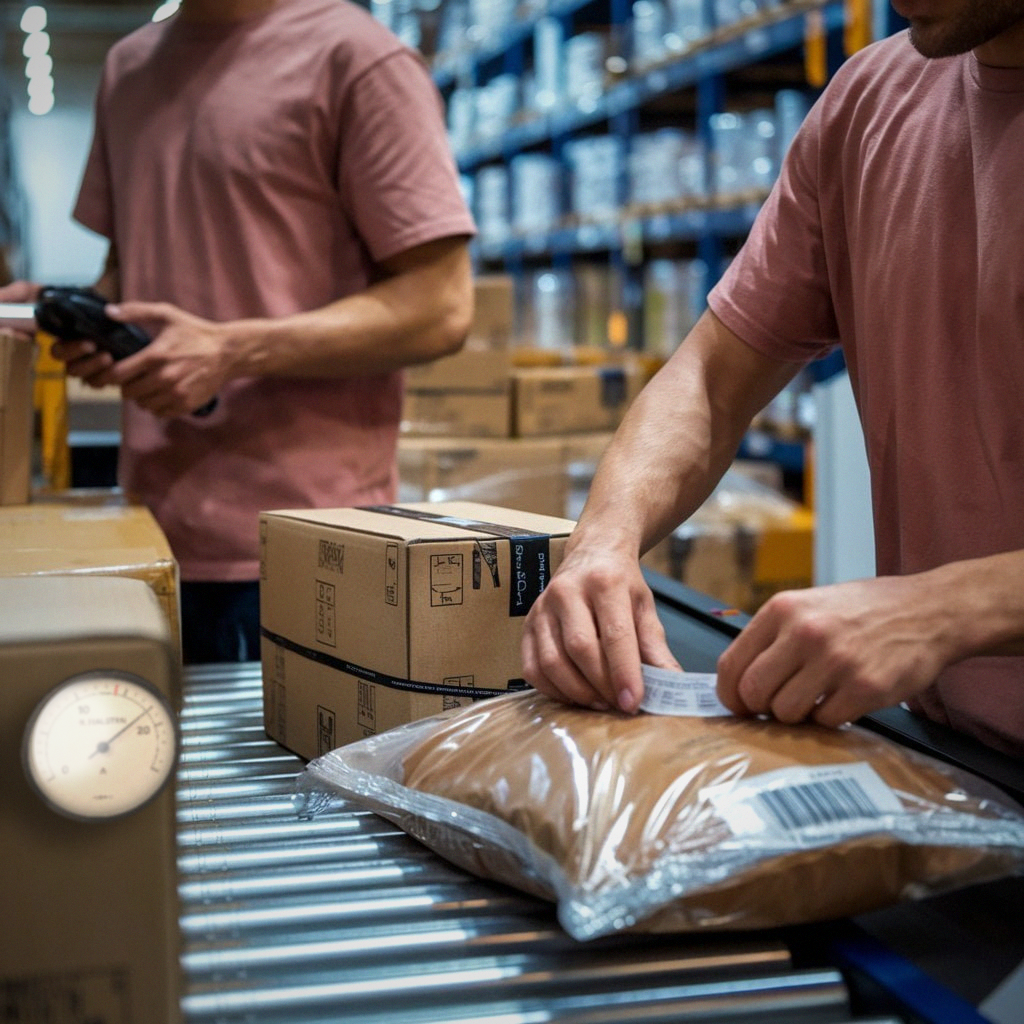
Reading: **18** A
